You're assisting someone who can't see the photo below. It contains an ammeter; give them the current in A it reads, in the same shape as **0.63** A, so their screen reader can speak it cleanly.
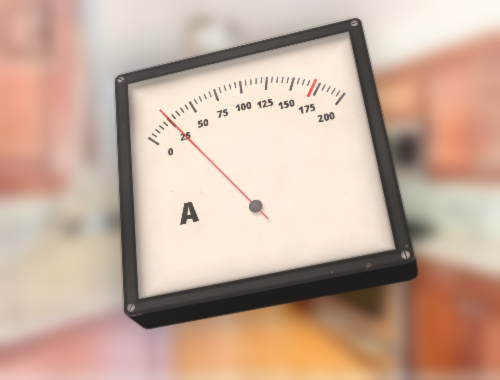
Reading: **25** A
